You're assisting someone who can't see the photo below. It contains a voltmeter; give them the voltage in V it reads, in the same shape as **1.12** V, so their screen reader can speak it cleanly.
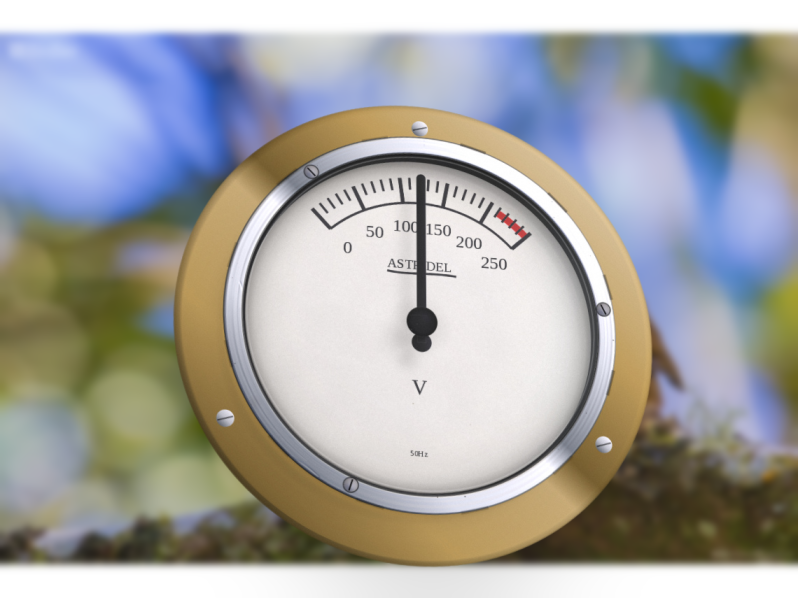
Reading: **120** V
